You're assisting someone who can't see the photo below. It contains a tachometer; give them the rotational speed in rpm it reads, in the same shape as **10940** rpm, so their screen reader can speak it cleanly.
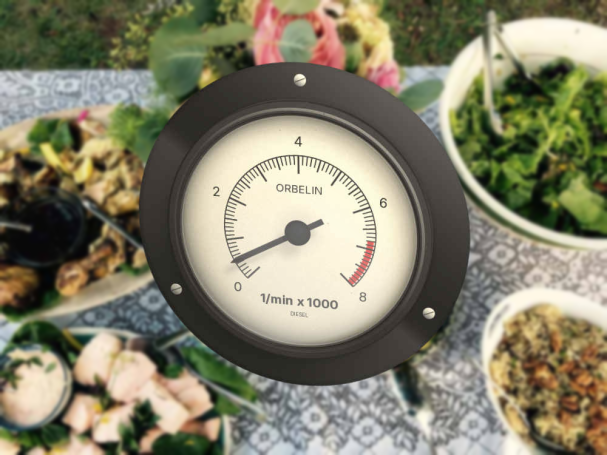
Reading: **500** rpm
